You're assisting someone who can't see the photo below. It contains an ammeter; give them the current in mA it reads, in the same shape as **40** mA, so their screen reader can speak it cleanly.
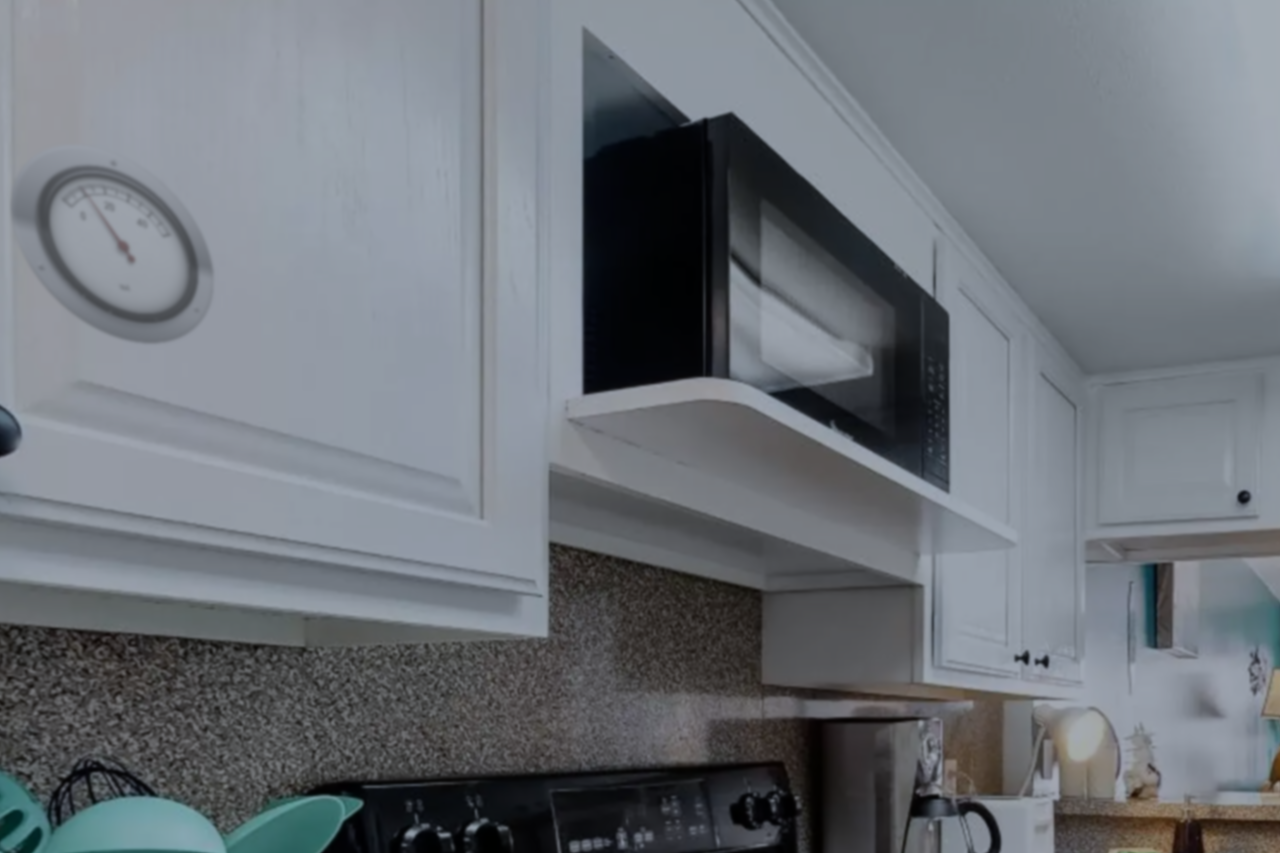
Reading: **10** mA
